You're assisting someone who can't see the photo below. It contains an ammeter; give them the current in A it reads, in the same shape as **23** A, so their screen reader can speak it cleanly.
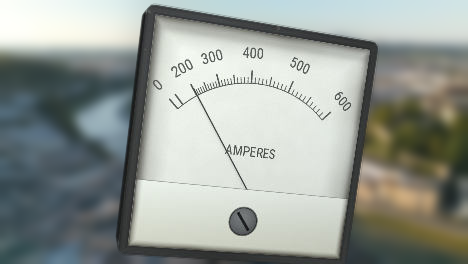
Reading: **200** A
